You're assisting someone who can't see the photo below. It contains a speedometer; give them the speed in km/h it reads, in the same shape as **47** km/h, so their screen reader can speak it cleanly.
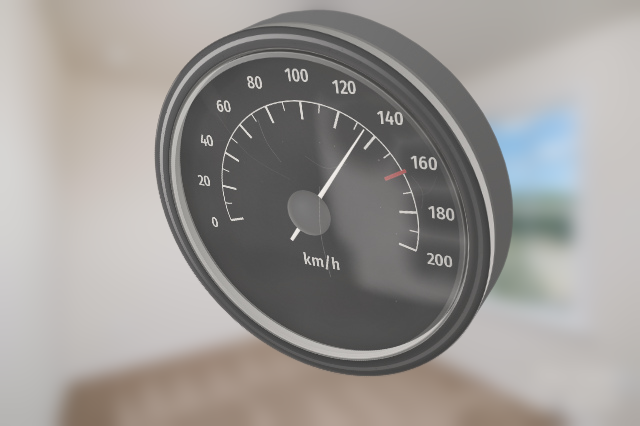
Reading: **135** km/h
